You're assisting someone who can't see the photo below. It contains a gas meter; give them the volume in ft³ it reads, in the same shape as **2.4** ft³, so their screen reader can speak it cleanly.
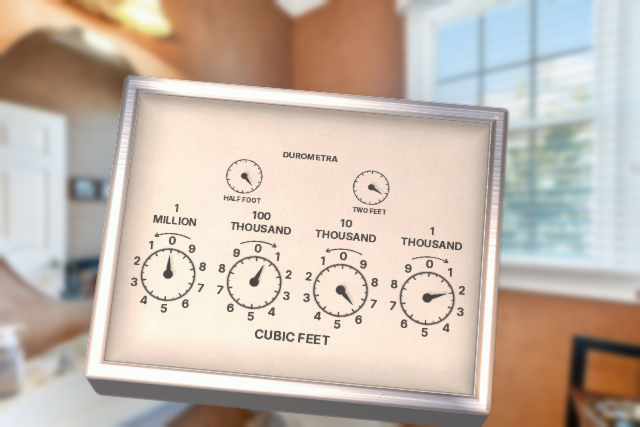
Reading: **6200** ft³
